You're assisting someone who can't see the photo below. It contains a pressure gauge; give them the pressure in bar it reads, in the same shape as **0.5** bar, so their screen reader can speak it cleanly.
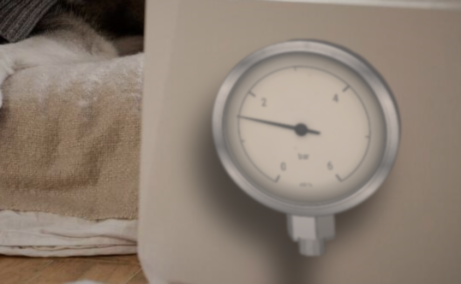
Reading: **1.5** bar
